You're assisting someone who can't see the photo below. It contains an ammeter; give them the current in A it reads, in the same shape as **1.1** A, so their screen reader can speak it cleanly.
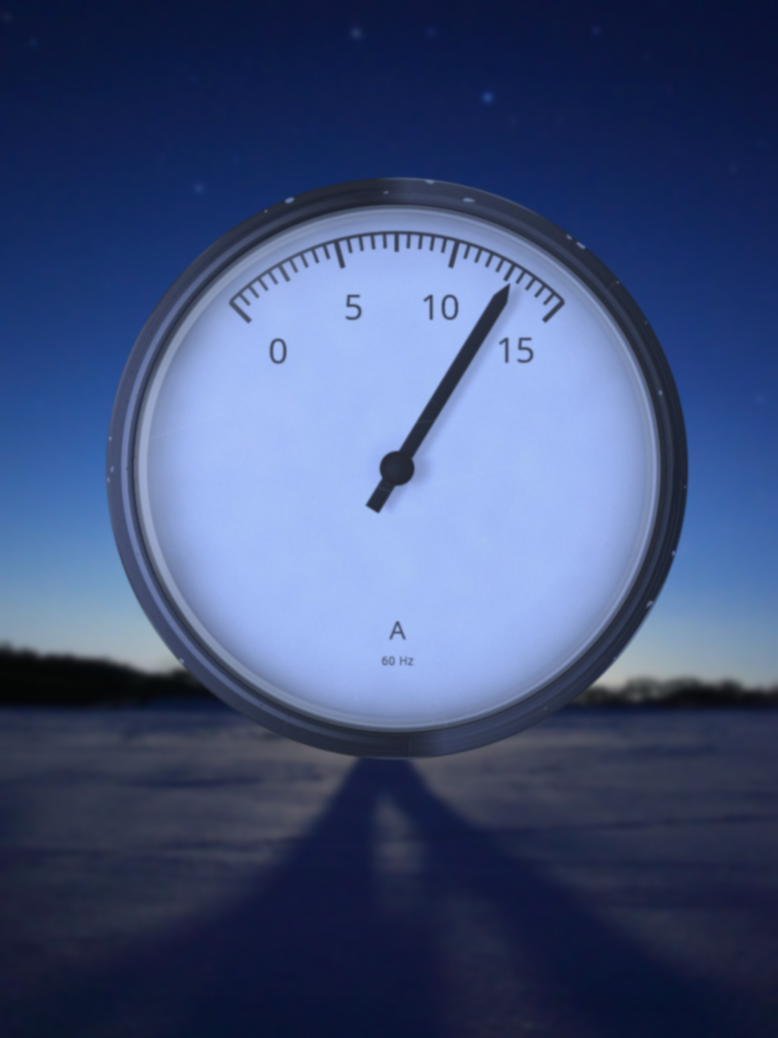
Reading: **12.75** A
